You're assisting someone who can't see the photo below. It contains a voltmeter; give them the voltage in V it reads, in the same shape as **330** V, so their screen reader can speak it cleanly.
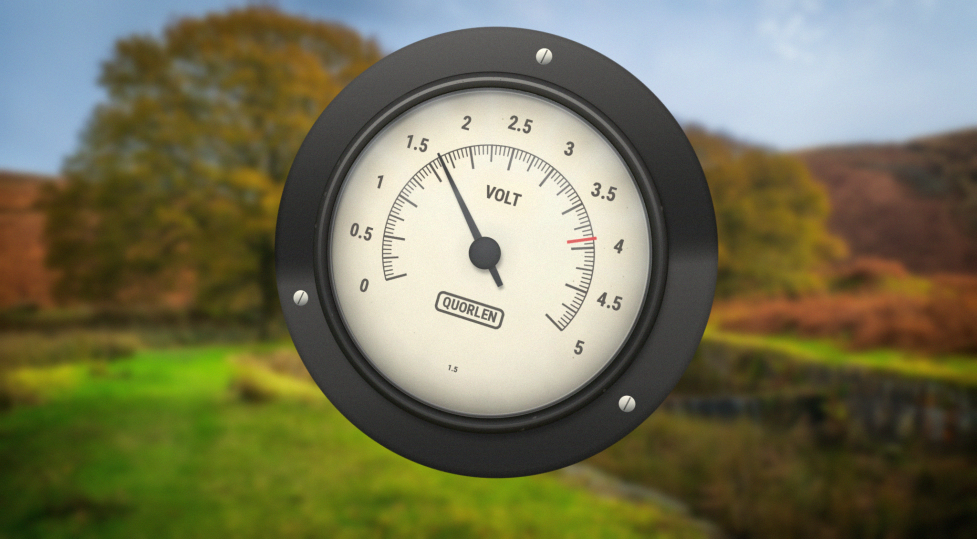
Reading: **1.65** V
